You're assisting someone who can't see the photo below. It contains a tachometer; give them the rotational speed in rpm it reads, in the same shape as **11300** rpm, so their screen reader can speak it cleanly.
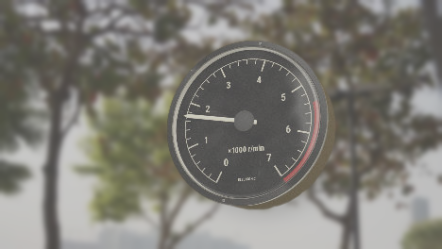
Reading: **1700** rpm
